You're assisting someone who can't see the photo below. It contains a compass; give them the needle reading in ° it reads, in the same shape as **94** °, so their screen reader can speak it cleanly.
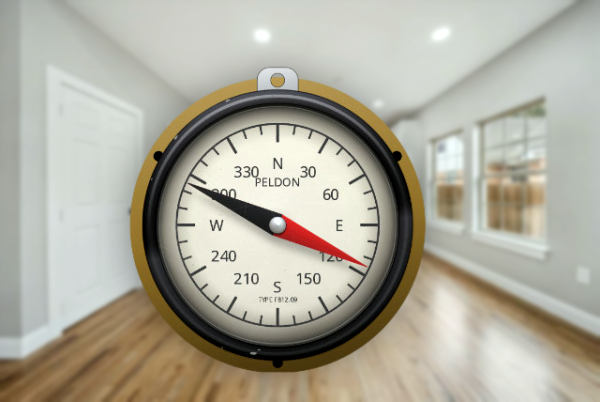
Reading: **115** °
